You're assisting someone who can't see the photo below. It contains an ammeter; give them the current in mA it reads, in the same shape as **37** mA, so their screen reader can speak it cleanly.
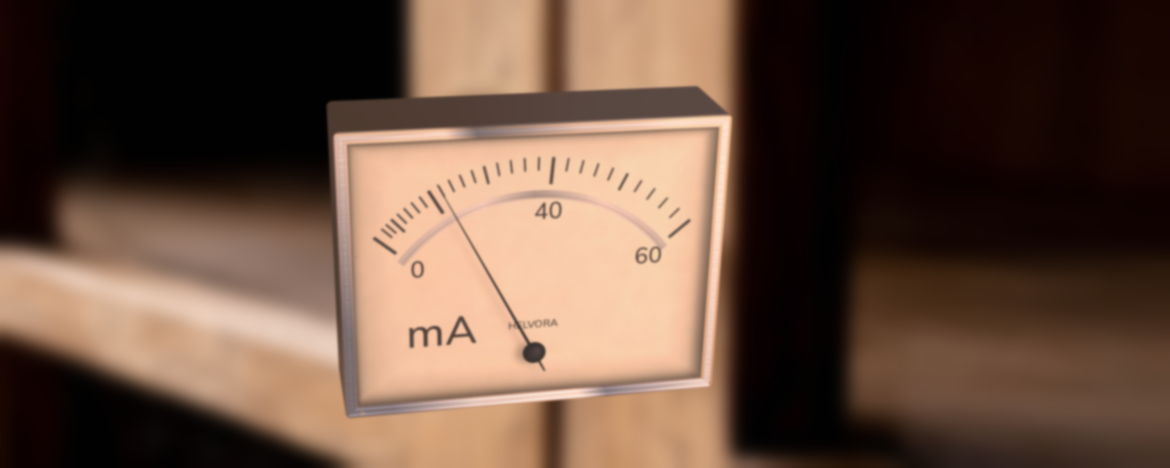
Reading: **22** mA
